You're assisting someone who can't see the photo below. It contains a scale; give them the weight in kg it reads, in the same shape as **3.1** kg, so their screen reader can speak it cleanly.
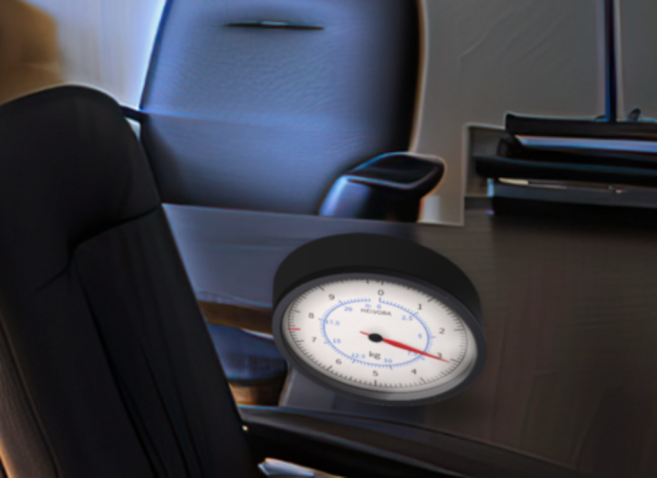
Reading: **3** kg
